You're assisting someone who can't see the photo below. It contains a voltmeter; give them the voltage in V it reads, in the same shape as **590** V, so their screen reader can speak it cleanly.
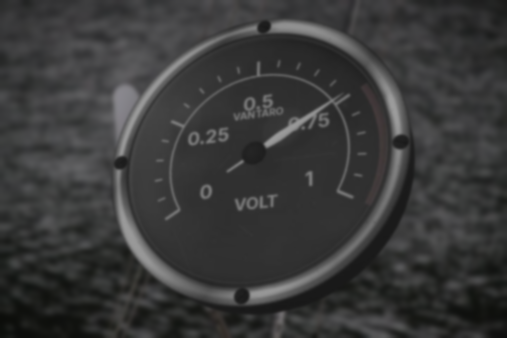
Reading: **0.75** V
